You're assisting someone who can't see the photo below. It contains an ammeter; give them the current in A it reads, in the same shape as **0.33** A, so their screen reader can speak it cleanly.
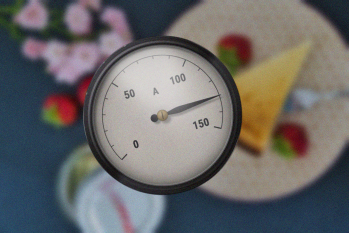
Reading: **130** A
